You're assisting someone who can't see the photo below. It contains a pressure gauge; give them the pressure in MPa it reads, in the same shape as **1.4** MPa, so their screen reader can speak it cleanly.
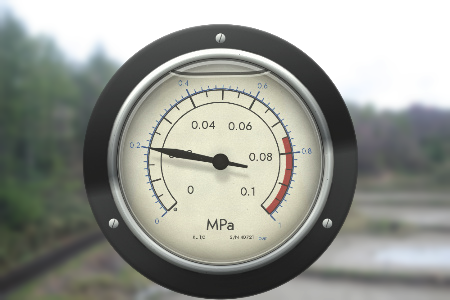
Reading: **0.02** MPa
